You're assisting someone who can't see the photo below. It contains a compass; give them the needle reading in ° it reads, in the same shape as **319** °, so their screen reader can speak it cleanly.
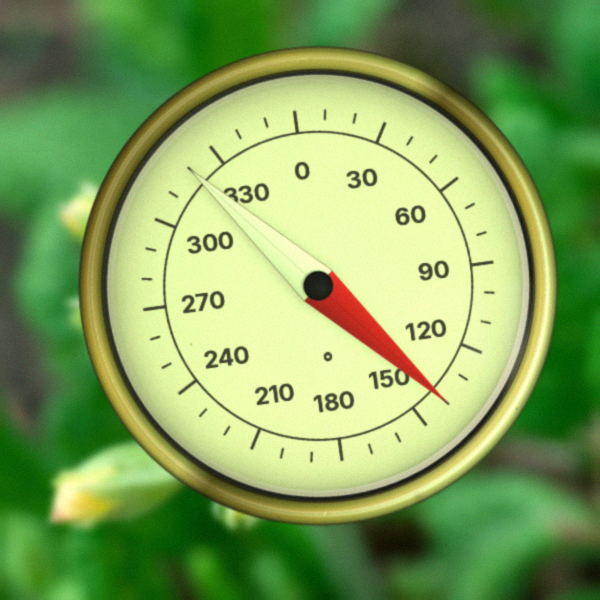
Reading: **140** °
